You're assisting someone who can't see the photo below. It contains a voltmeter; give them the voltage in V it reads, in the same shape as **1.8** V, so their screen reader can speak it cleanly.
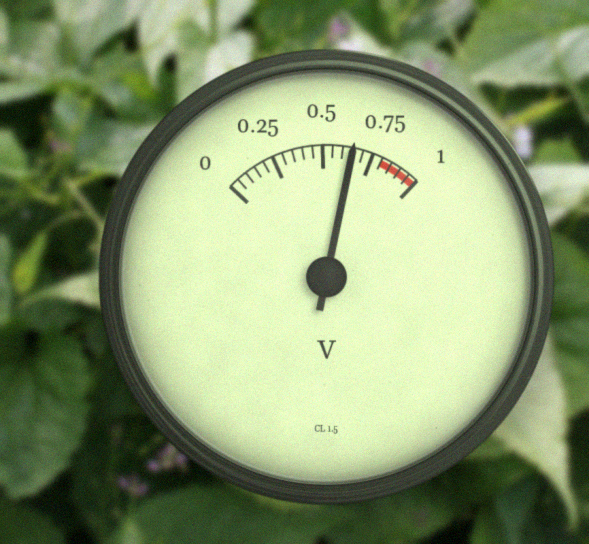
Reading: **0.65** V
